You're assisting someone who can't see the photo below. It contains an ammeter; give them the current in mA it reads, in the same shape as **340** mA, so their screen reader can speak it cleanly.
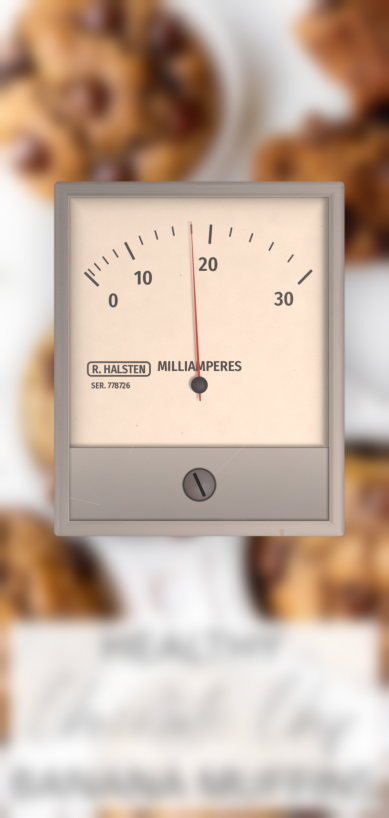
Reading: **18** mA
